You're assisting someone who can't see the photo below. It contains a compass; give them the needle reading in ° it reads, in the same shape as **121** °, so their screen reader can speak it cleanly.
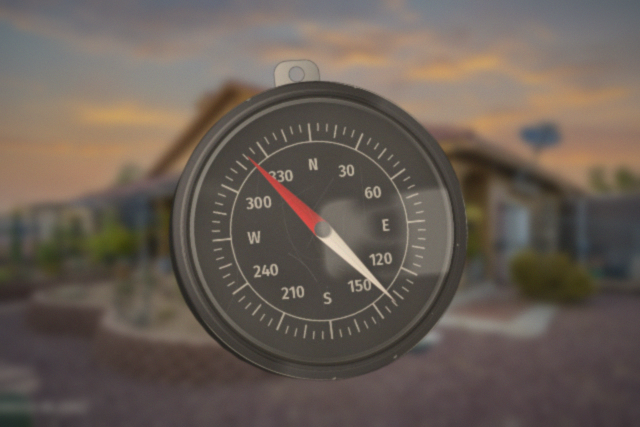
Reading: **320** °
